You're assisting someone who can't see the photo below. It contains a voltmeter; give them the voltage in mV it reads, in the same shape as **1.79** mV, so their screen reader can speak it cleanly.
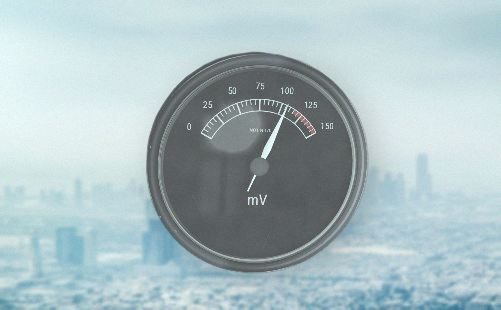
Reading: **105** mV
